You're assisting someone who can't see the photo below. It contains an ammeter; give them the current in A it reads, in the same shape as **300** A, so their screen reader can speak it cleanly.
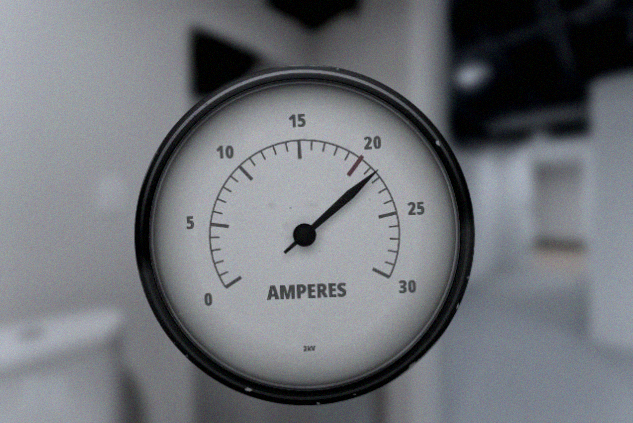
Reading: **21.5** A
